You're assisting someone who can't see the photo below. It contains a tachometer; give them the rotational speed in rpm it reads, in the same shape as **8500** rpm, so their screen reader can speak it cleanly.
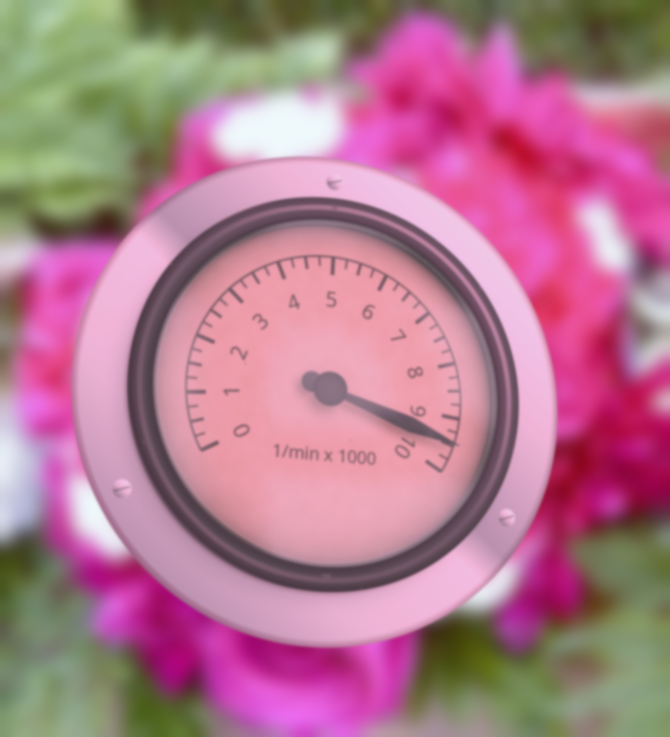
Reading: **9500** rpm
